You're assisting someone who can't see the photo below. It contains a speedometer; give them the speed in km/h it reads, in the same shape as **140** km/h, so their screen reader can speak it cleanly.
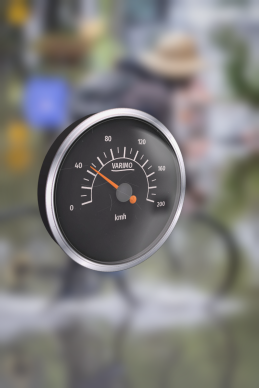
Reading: **45** km/h
